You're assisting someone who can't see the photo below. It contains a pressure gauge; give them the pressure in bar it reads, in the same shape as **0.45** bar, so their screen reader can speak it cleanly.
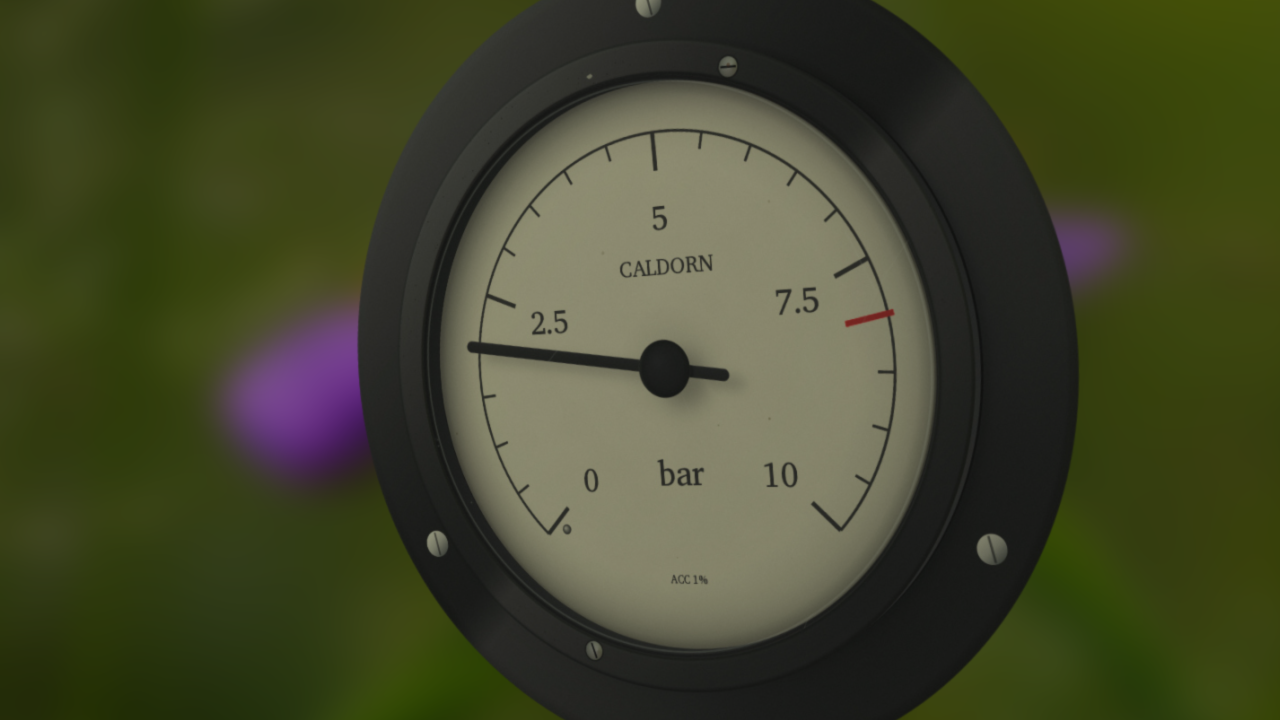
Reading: **2** bar
